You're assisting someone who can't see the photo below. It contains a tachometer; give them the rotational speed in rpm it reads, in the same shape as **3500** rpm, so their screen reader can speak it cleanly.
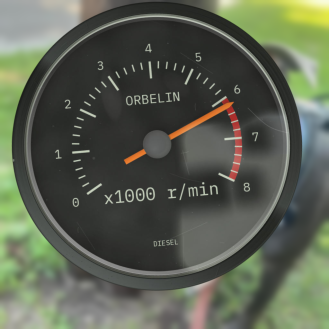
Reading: **6200** rpm
